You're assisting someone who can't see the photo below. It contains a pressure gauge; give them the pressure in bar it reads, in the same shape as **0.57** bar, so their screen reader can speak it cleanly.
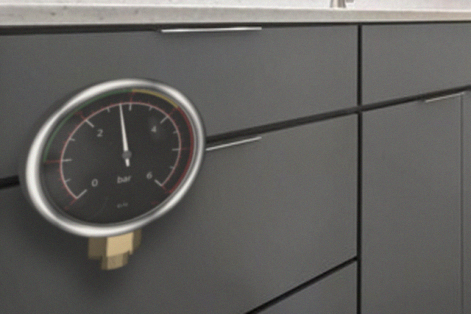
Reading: **2.75** bar
